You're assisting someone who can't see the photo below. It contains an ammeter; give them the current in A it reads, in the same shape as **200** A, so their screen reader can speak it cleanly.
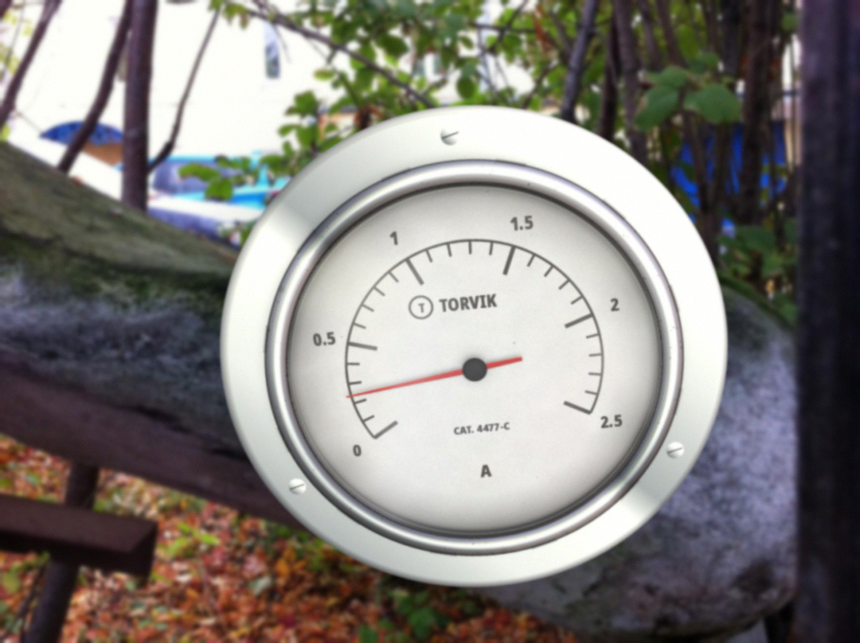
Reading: **0.25** A
